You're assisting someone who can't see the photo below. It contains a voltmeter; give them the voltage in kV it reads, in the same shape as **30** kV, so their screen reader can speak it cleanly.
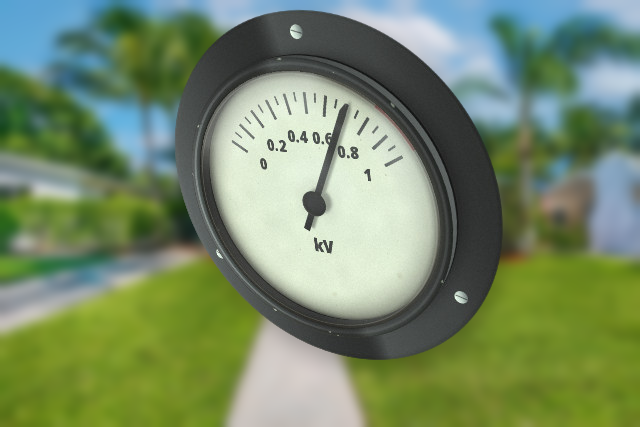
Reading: **0.7** kV
